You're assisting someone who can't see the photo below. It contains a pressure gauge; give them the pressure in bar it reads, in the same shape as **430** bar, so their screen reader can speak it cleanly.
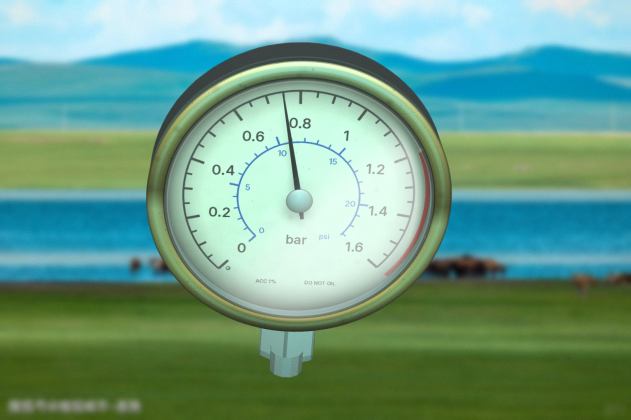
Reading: **0.75** bar
